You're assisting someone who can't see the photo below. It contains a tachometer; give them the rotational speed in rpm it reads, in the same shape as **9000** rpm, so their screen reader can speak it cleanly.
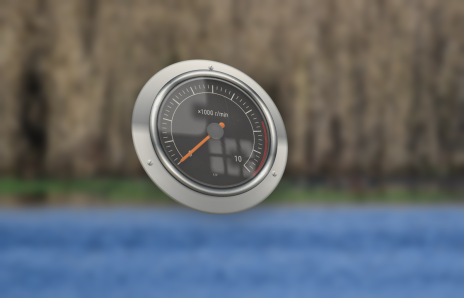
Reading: **0** rpm
